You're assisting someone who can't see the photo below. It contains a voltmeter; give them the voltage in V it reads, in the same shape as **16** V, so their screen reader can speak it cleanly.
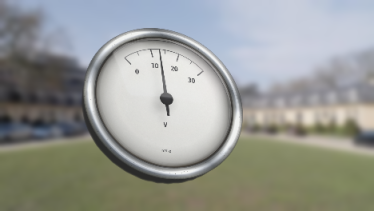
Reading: **12.5** V
